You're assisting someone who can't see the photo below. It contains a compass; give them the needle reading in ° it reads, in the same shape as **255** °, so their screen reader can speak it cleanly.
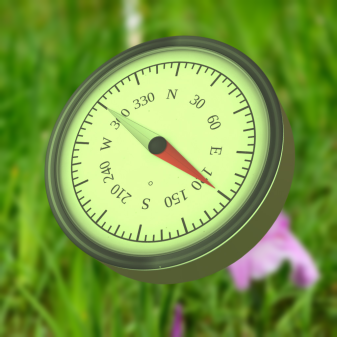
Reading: **120** °
